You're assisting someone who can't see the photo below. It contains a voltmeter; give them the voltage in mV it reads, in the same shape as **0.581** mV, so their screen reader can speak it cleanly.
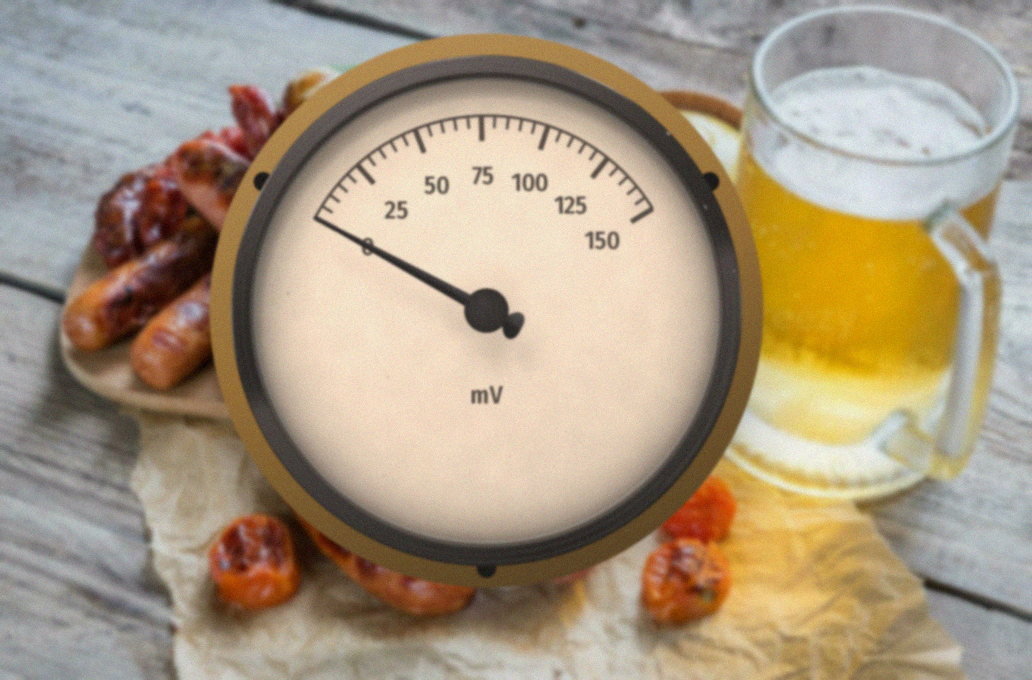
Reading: **0** mV
